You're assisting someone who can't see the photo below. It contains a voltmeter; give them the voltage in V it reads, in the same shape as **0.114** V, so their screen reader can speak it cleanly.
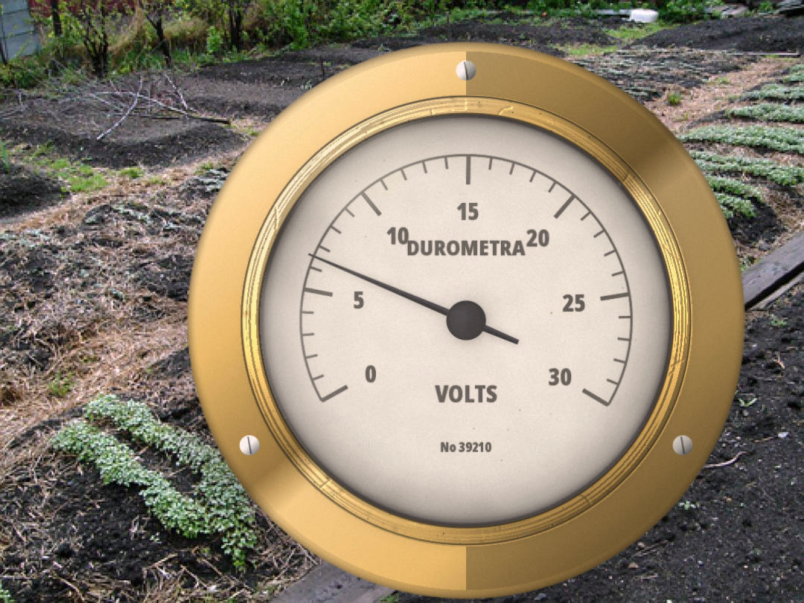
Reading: **6.5** V
